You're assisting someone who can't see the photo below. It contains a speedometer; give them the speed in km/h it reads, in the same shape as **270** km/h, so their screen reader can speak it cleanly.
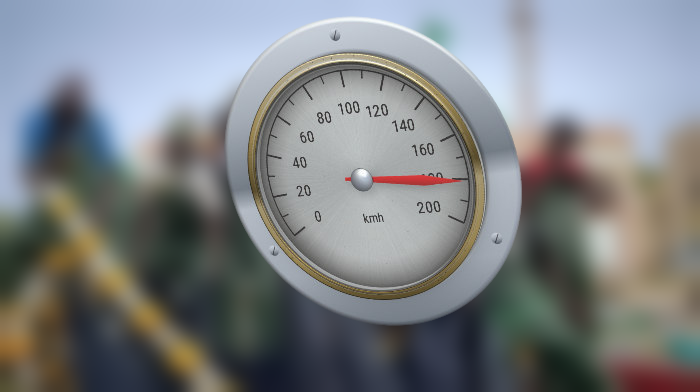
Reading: **180** km/h
